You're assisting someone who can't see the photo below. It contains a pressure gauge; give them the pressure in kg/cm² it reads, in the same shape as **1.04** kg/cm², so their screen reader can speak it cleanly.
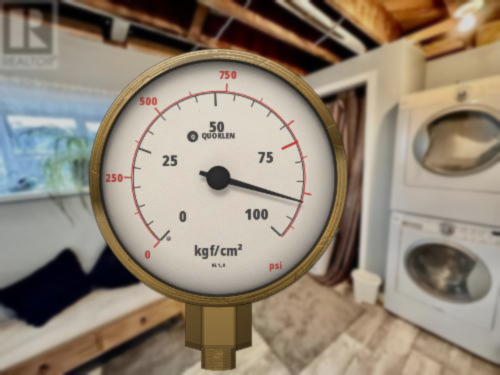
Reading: **90** kg/cm²
